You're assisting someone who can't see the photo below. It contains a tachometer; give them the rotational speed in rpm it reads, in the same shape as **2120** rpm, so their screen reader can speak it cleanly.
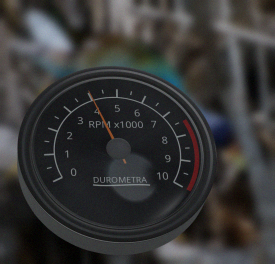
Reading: **4000** rpm
